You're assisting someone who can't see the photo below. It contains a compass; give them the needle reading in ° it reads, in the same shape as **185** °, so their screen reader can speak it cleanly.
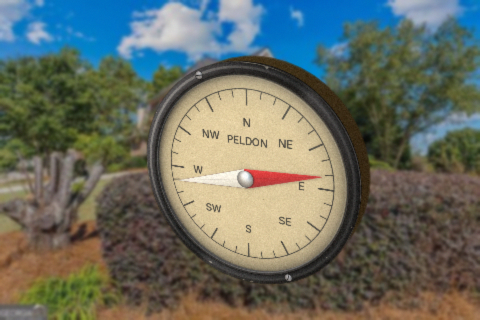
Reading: **80** °
